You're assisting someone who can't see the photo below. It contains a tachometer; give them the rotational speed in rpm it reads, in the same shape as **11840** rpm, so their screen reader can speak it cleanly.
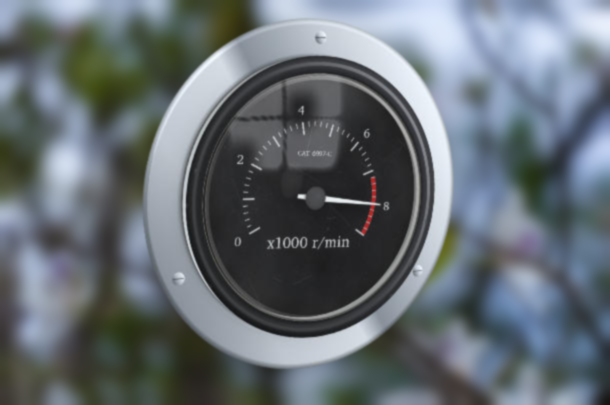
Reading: **8000** rpm
